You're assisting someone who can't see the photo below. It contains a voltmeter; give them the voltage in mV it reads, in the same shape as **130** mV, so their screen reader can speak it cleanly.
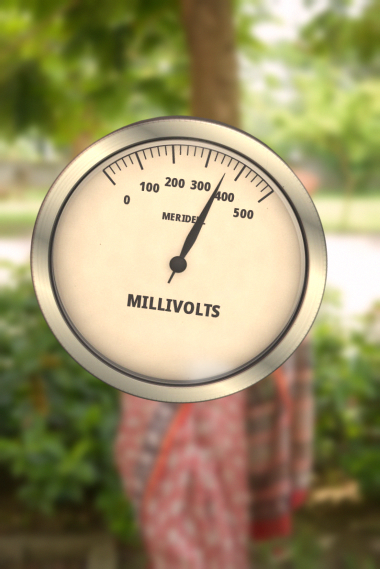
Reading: **360** mV
